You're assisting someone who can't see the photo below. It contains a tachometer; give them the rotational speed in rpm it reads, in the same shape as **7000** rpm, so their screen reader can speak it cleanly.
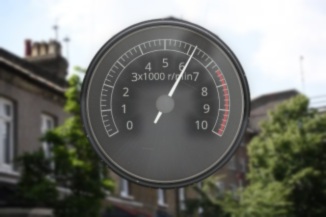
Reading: **6200** rpm
